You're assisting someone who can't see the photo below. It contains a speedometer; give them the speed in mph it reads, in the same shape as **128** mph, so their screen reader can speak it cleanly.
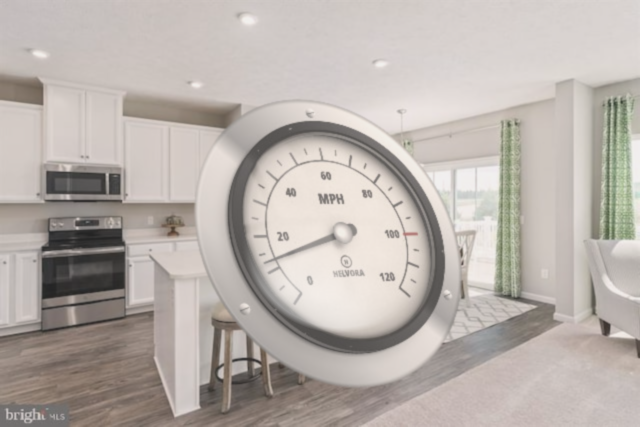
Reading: **12.5** mph
